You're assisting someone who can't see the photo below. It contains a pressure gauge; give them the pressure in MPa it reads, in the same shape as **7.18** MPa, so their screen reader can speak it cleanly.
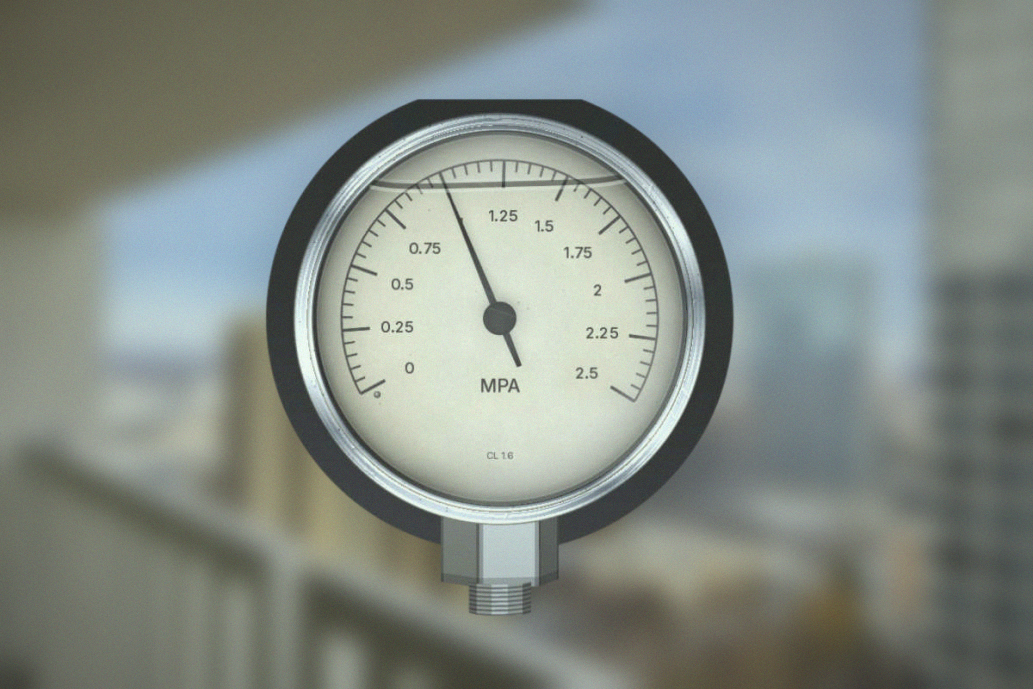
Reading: **1** MPa
